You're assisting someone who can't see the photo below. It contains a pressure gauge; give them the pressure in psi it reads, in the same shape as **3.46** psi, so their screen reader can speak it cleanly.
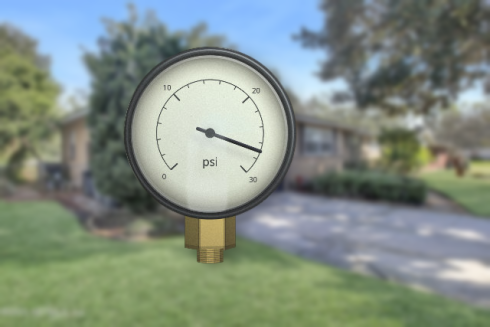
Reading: **27** psi
